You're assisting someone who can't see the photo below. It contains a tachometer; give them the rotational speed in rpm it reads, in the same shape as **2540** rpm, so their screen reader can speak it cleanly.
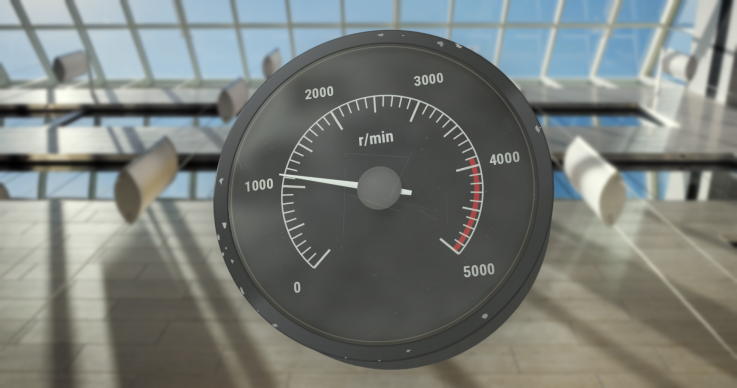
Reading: **1100** rpm
